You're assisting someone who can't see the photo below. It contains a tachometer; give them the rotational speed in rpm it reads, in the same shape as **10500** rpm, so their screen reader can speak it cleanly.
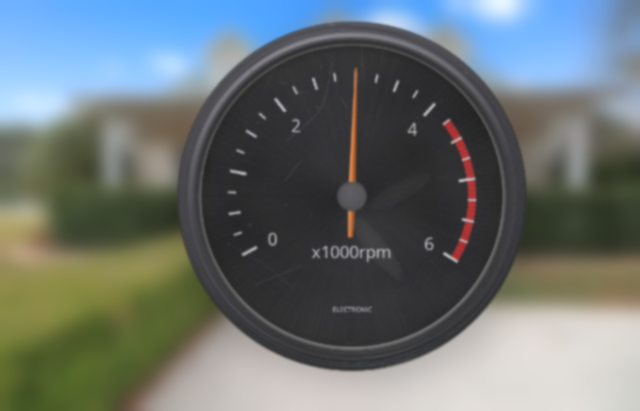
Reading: **3000** rpm
